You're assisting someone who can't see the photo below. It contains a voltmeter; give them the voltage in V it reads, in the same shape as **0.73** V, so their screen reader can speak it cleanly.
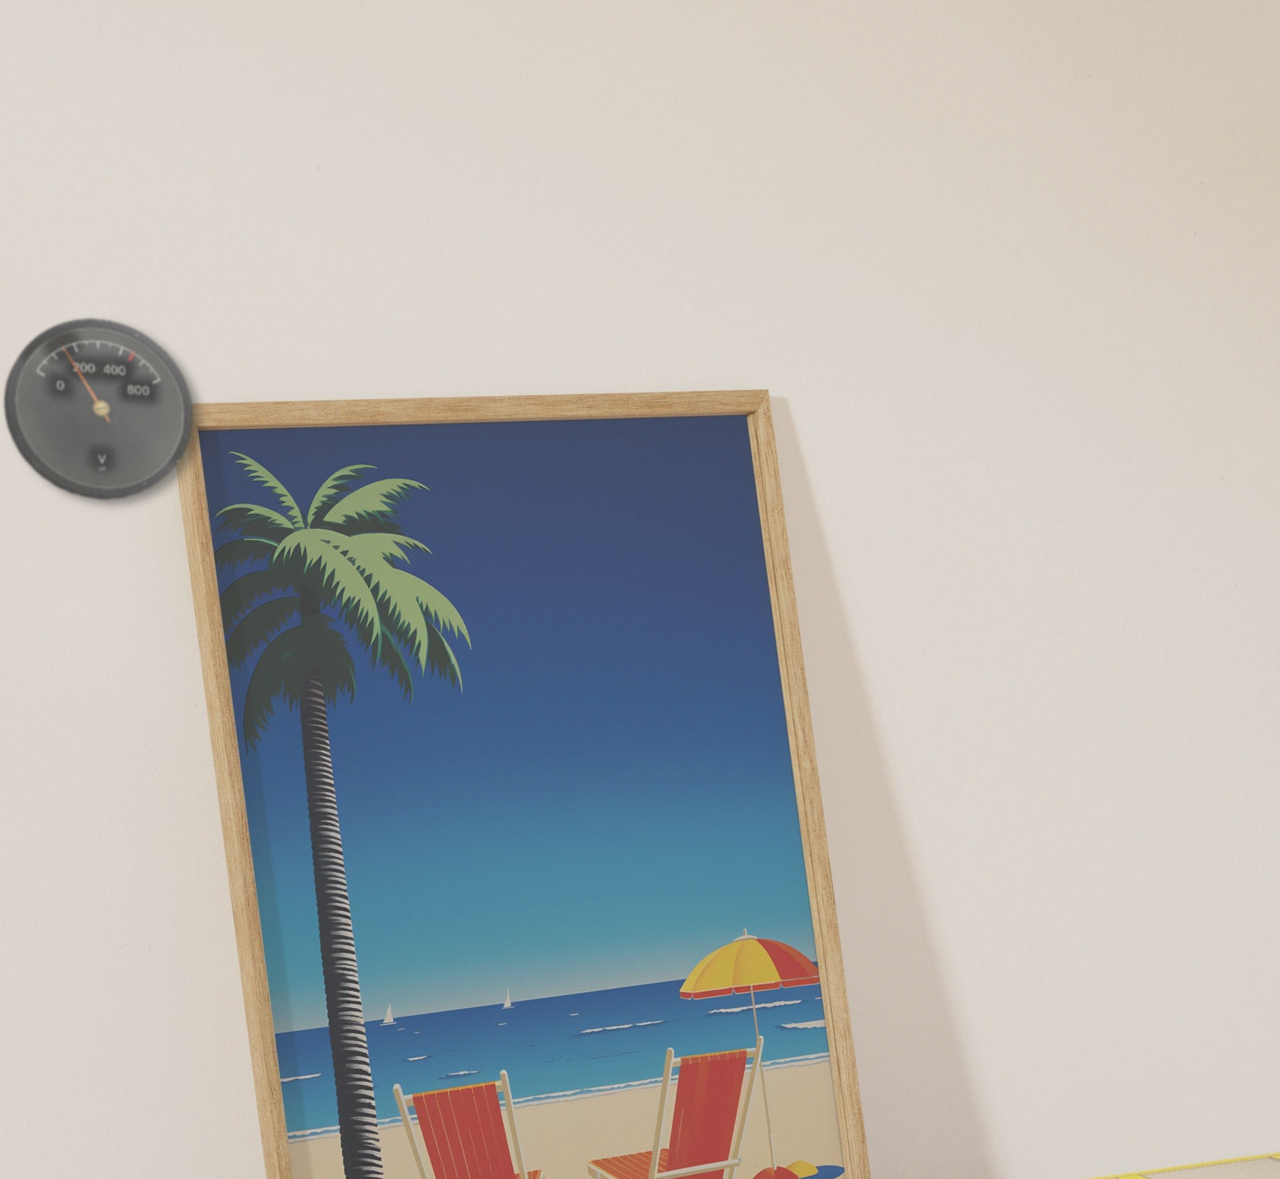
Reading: **150** V
